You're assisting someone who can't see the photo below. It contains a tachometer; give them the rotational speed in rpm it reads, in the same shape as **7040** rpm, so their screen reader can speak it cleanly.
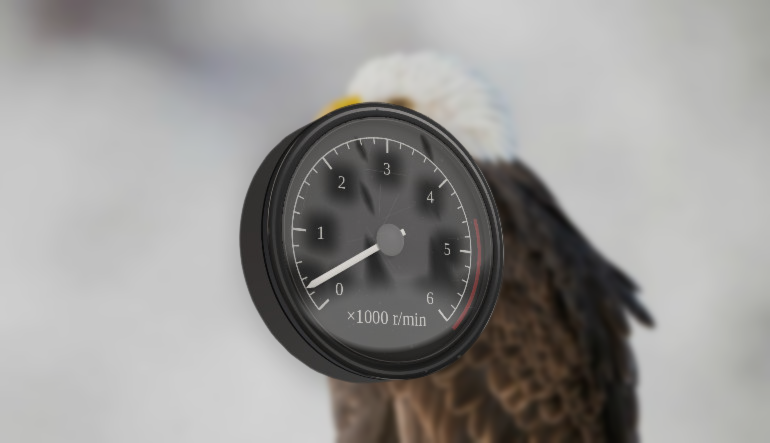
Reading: **300** rpm
